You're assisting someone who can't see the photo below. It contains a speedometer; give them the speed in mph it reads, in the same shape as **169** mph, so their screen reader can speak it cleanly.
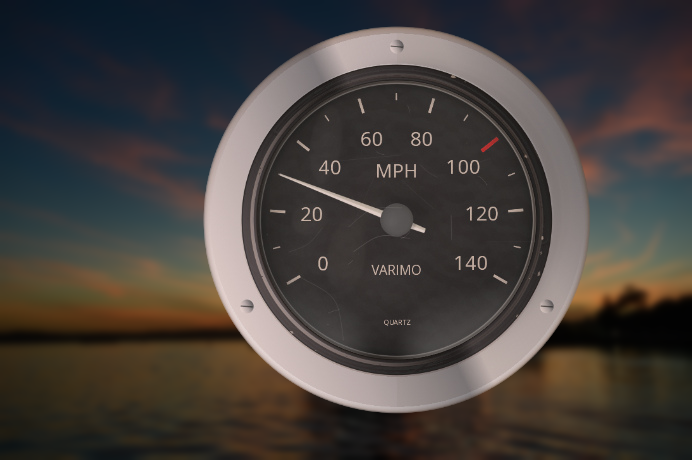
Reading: **30** mph
